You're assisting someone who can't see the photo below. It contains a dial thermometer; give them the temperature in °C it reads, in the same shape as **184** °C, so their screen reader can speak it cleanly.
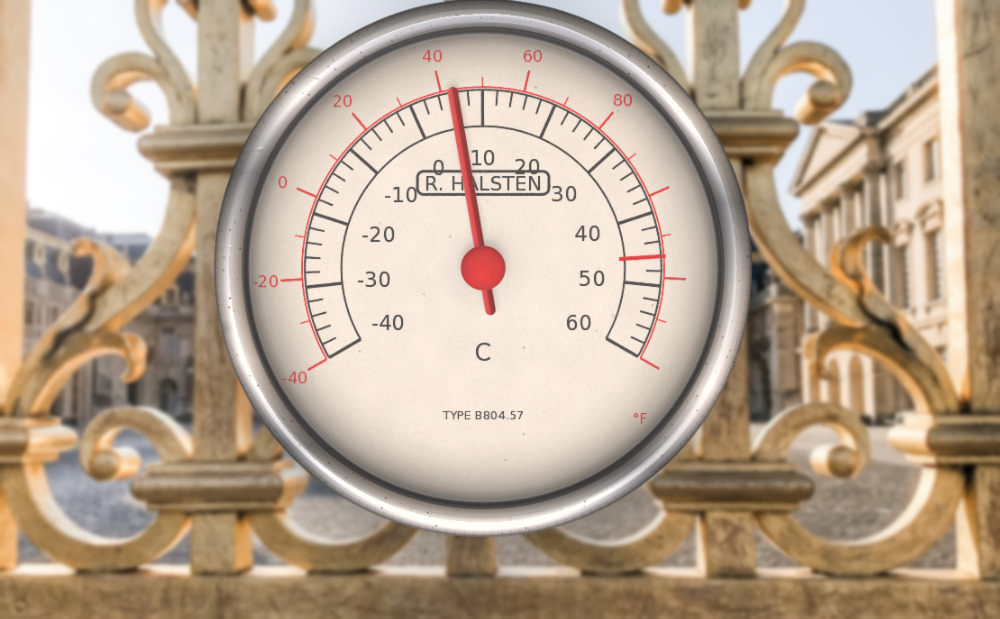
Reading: **6** °C
